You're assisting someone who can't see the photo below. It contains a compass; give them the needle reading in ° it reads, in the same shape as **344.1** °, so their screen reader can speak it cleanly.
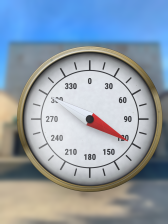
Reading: **120** °
